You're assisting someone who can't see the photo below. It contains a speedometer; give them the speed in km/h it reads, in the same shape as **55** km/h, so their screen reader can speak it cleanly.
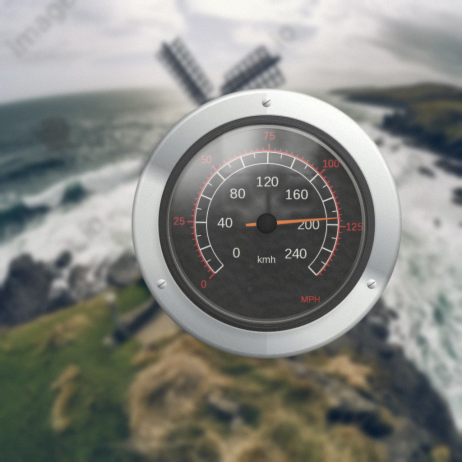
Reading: **195** km/h
